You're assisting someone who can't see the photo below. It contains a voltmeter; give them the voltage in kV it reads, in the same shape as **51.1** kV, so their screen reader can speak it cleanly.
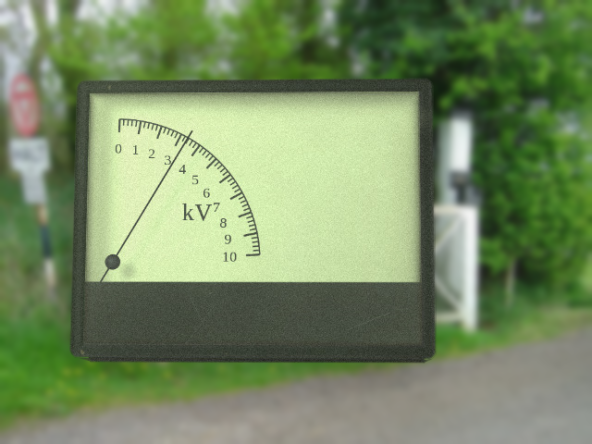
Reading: **3.4** kV
